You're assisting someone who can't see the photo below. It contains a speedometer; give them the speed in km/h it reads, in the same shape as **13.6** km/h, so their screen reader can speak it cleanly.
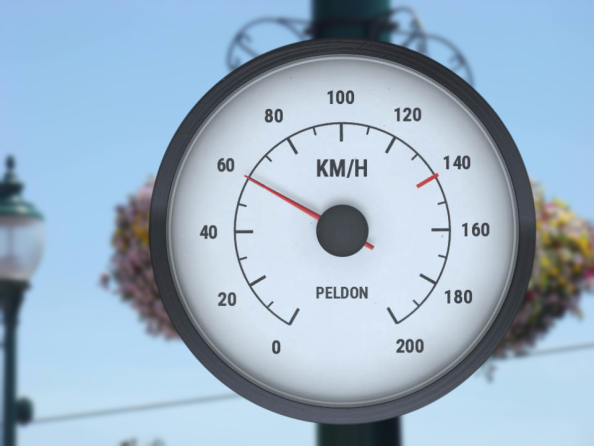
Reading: **60** km/h
